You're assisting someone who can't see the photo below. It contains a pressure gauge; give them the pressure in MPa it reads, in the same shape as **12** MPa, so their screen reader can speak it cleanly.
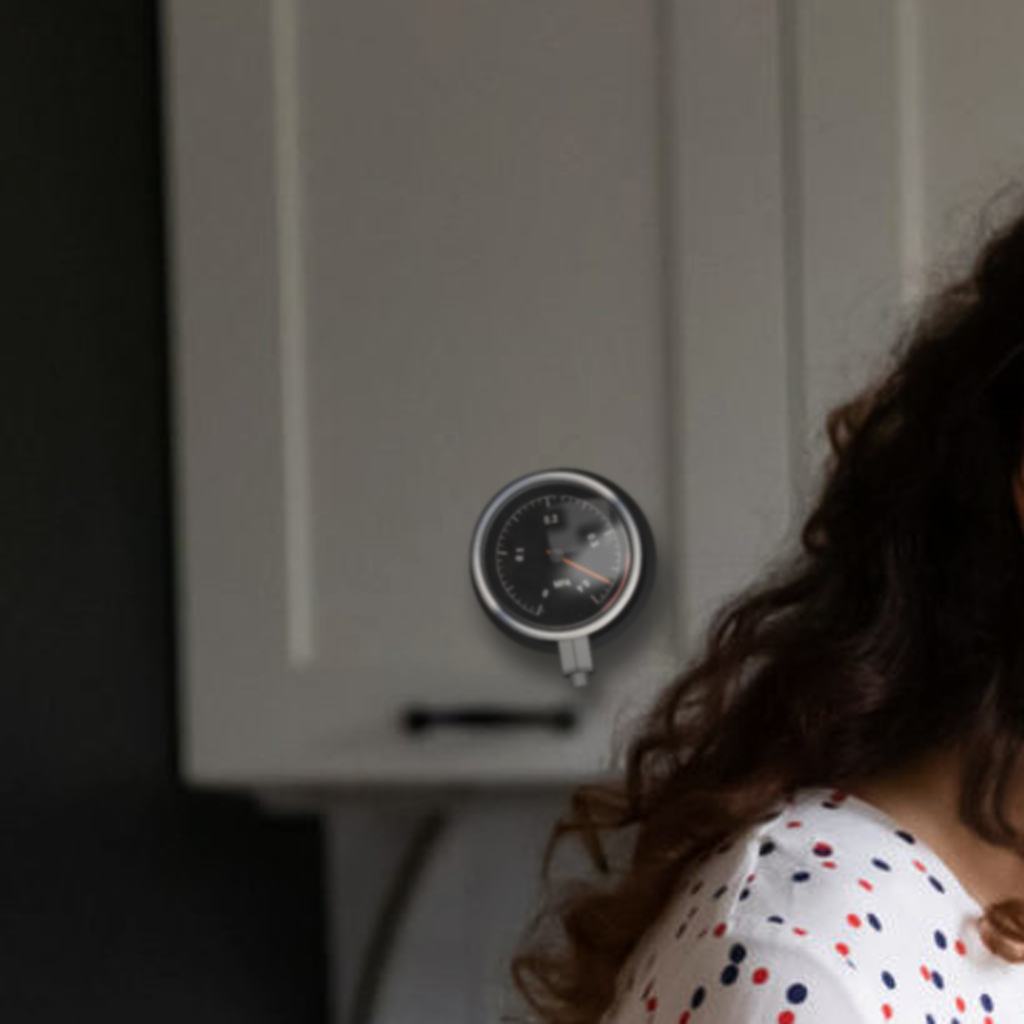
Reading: **0.37** MPa
